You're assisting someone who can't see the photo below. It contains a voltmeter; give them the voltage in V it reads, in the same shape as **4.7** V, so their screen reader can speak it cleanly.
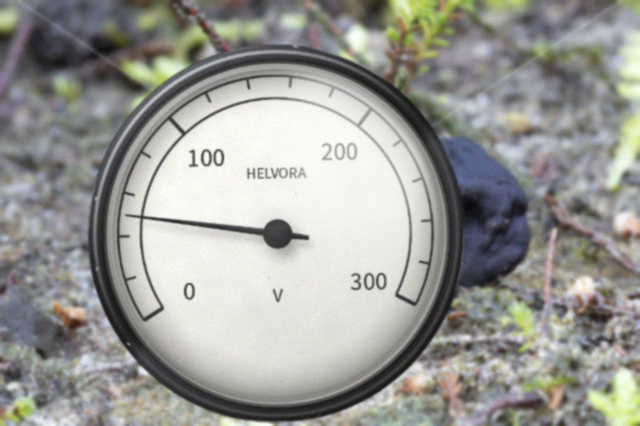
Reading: **50** V
